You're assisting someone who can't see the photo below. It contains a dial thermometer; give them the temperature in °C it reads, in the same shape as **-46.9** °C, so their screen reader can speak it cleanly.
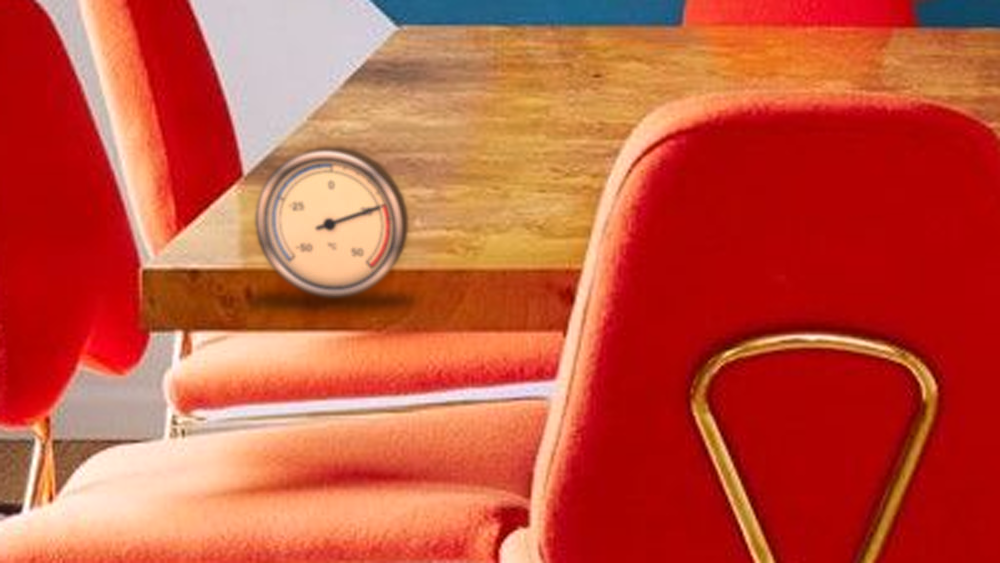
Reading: **25** °C
